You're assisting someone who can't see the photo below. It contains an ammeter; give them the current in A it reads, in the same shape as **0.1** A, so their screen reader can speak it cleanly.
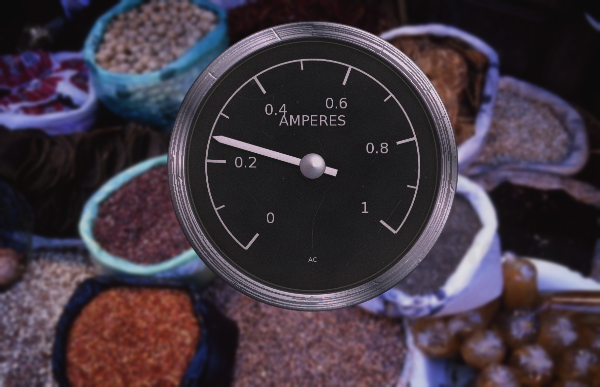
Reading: **0.25** A
